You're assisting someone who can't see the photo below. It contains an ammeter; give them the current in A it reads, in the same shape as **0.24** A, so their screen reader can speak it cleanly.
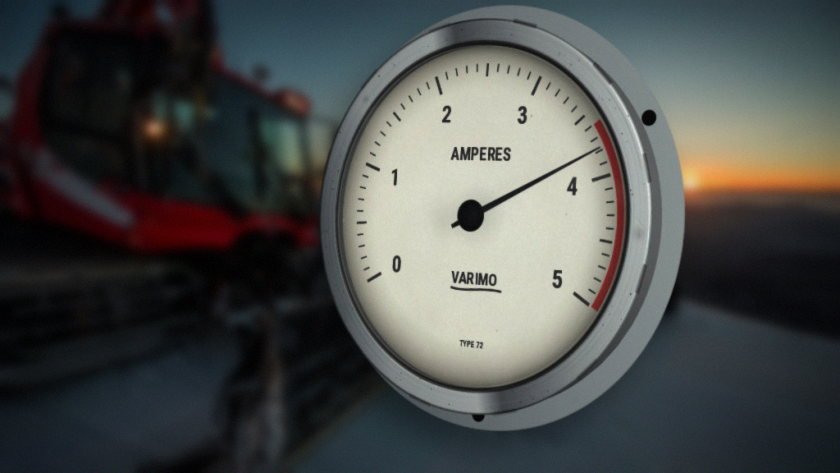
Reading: **3.8** A
